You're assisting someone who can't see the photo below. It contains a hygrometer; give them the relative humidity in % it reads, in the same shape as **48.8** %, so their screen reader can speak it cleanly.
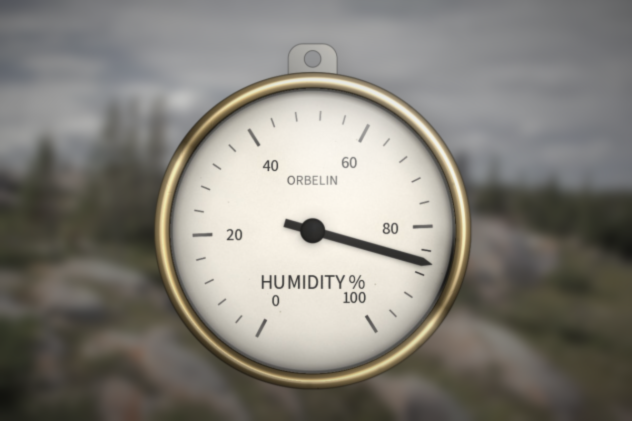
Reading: **86** %
